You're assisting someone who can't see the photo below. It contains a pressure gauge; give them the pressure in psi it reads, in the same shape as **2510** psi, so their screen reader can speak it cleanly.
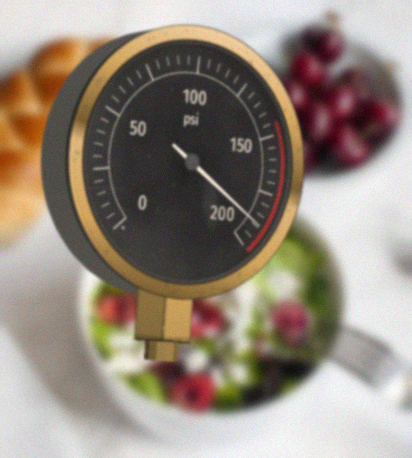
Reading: **190** psi
